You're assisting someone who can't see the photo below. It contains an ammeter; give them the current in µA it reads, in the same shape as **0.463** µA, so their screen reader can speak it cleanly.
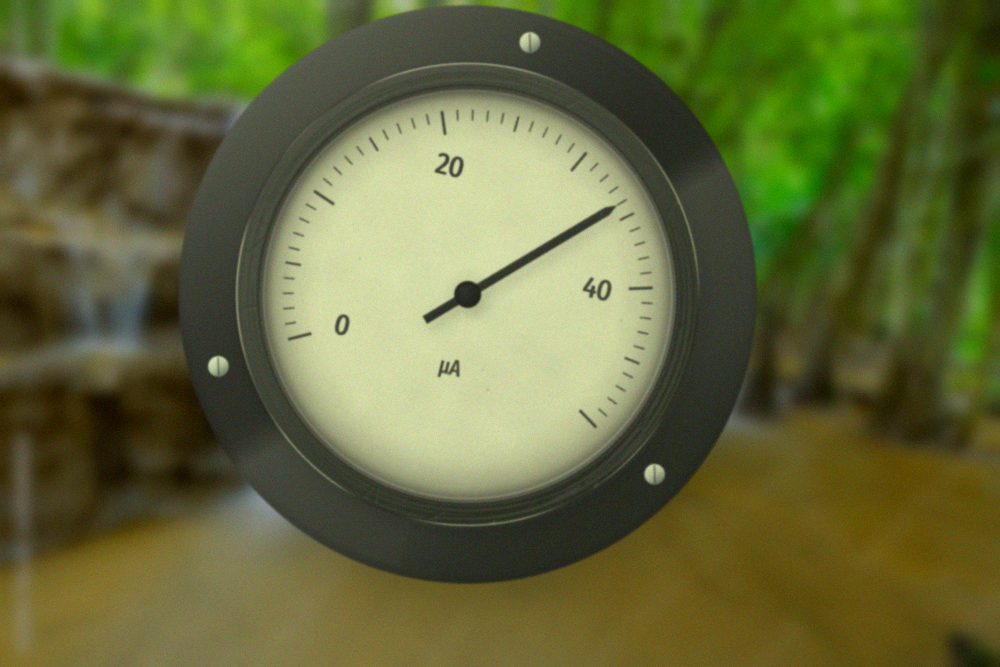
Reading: **34** µA
